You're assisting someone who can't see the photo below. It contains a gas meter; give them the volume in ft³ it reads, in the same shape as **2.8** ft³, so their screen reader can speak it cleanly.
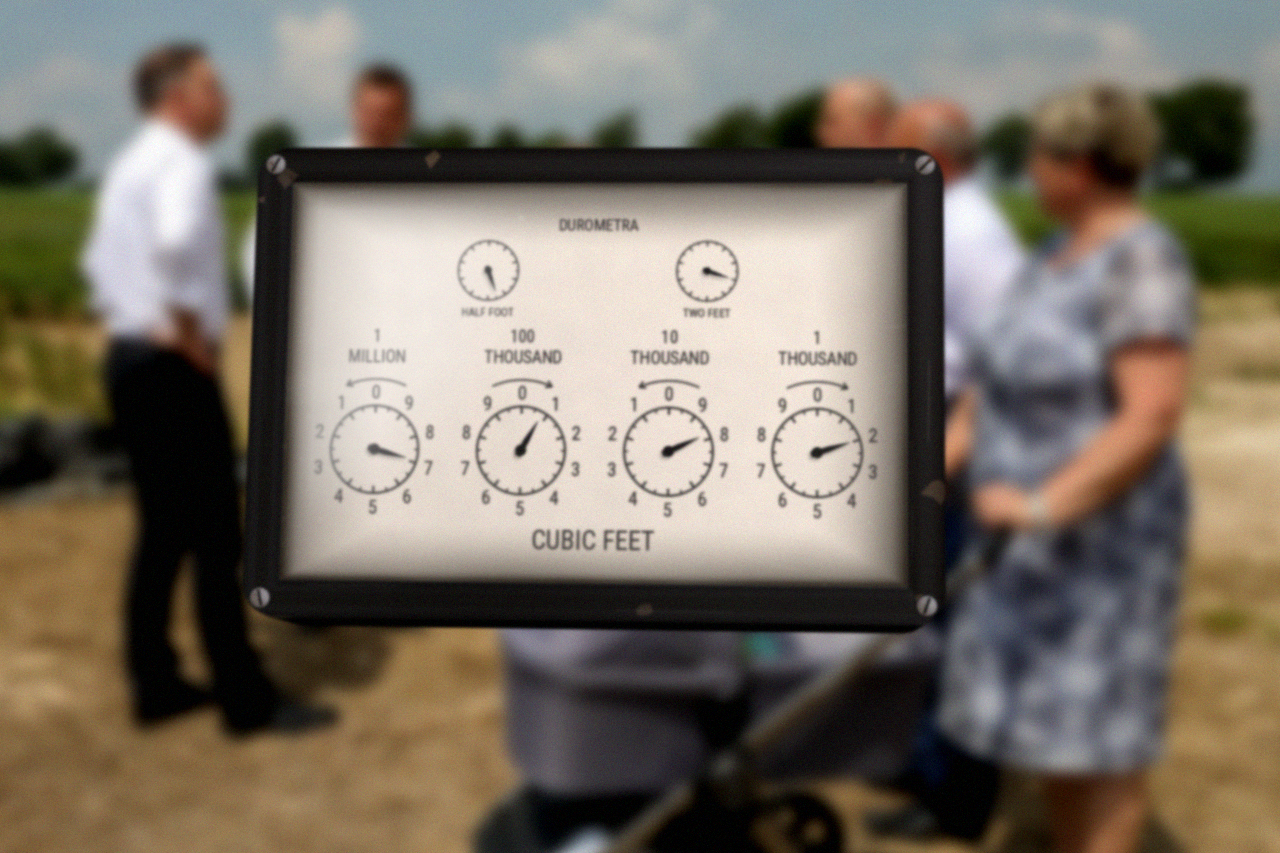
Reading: **708200** ft³
